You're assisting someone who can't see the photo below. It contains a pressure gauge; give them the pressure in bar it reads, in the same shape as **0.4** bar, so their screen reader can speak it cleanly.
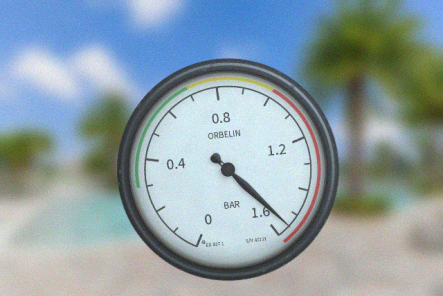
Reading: **1.55** bar
